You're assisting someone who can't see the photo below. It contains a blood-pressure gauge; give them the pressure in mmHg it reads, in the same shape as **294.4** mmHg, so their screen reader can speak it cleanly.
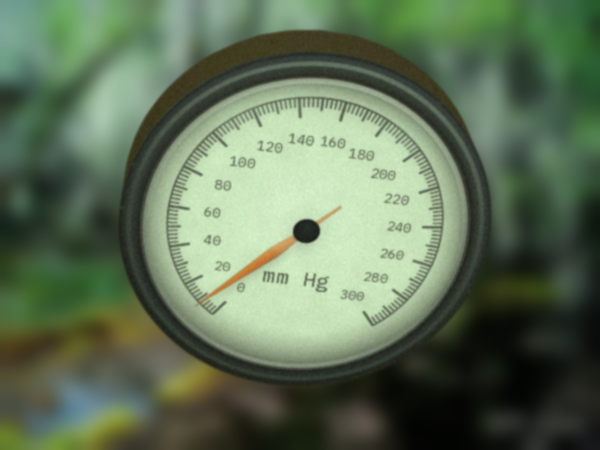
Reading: **10** mmHg
